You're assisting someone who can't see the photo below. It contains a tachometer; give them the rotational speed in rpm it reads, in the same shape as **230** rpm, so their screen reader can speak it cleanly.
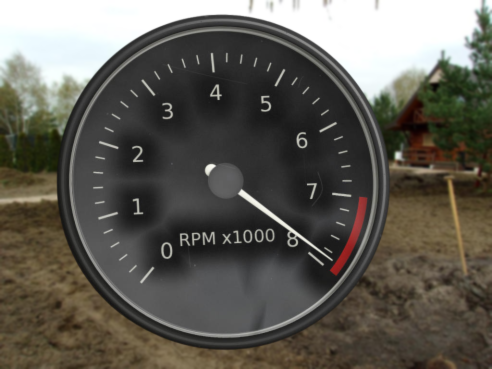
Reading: **7900** rpm
